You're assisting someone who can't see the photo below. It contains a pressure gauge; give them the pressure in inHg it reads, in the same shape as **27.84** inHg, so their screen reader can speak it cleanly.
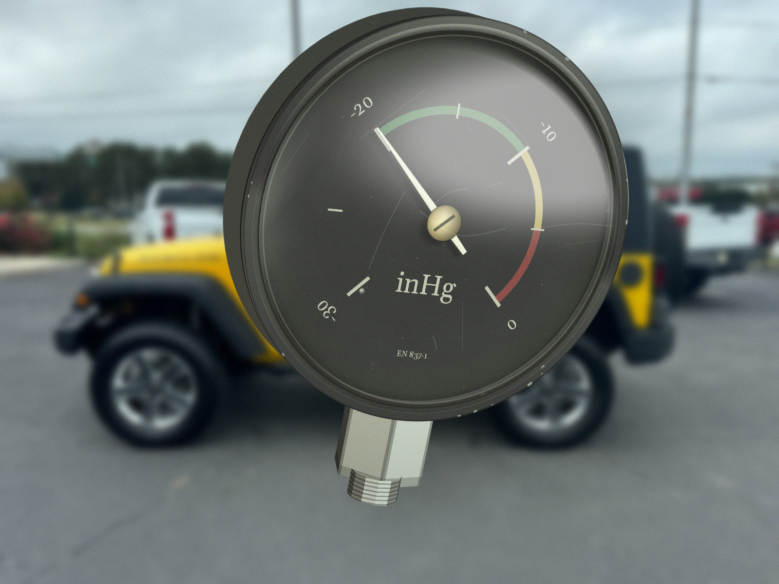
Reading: **-20** inHg
